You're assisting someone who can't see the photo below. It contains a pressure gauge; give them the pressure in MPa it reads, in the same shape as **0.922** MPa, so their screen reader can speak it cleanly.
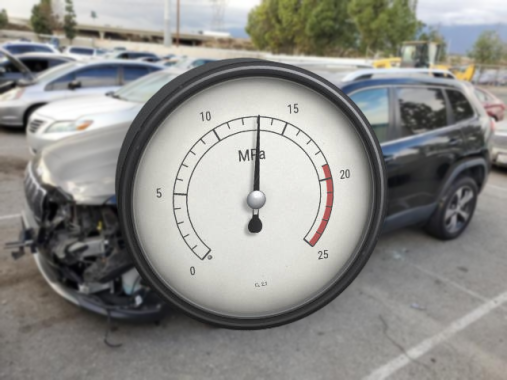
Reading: **13** MPa
